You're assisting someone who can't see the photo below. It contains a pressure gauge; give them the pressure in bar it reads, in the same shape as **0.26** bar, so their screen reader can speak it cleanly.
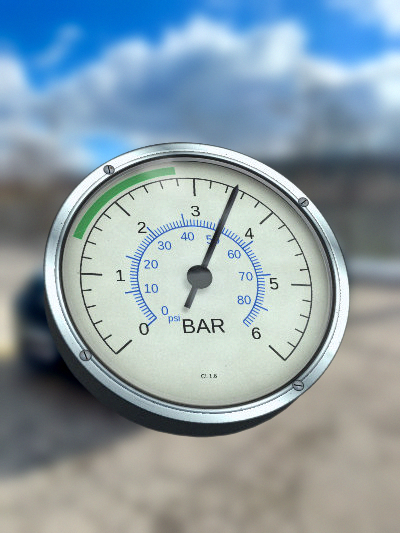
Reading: **3.5** bar
